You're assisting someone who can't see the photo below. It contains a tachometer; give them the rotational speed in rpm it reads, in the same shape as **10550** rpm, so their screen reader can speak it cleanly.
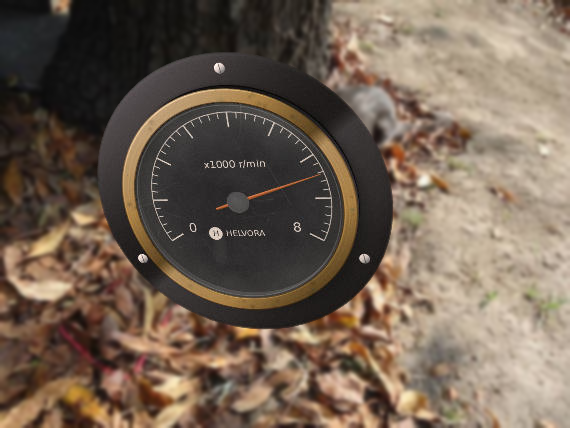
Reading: **6400** rpm
